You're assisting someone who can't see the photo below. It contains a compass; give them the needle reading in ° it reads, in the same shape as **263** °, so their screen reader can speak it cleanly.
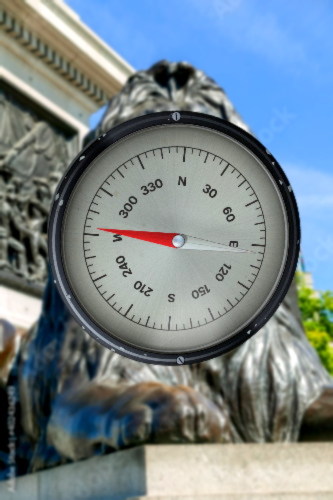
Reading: **275** °
